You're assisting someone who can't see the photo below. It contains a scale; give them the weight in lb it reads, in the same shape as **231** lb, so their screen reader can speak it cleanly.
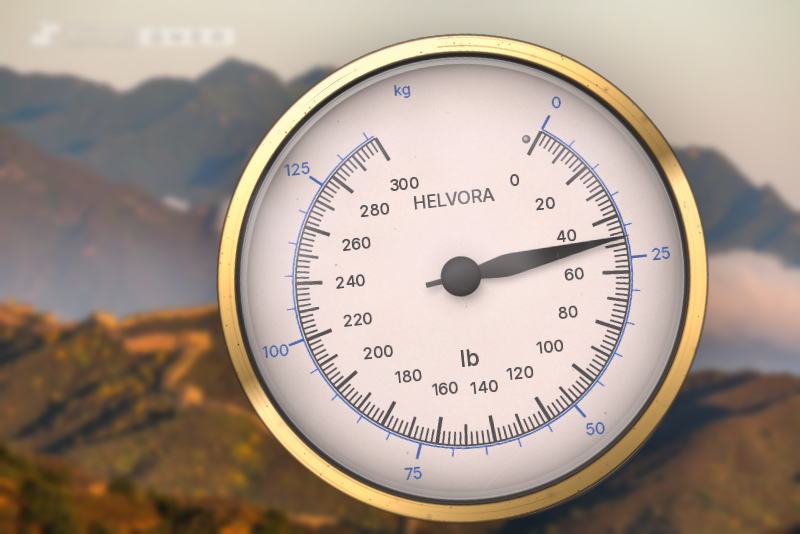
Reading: **48** lb
